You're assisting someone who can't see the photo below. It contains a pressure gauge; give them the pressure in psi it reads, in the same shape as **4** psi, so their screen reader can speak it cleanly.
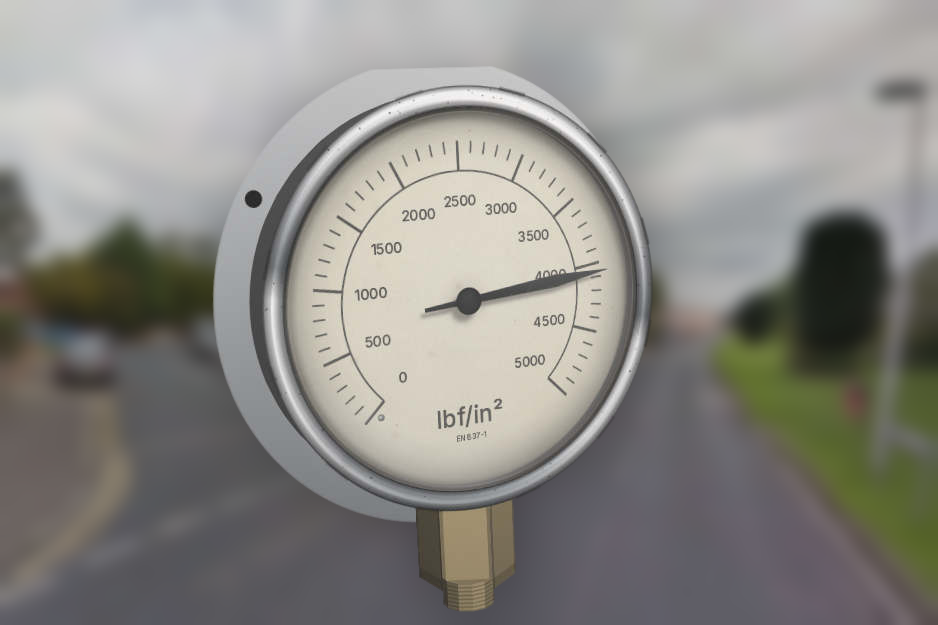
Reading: **4050** psi
